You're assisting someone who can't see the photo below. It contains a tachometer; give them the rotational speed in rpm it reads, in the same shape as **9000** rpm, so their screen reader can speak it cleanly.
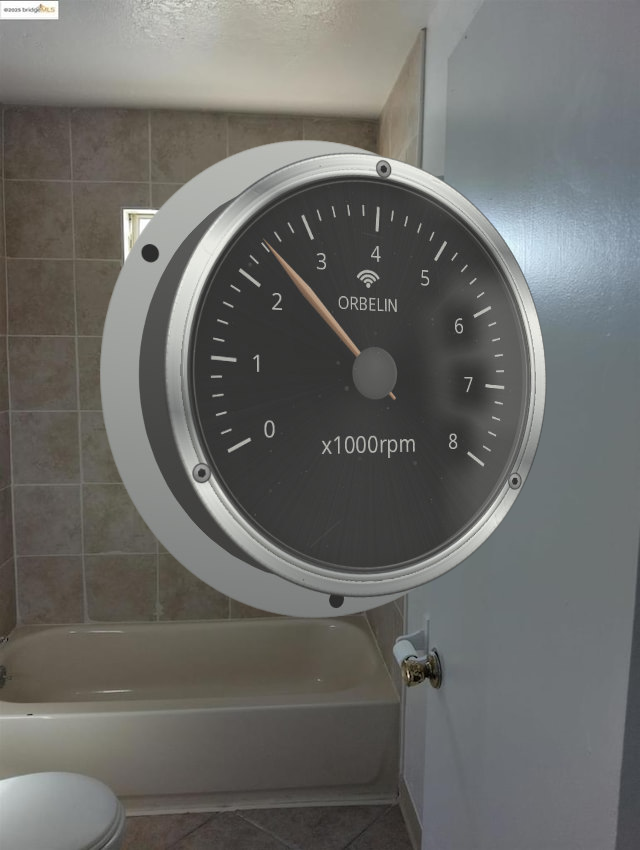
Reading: **2400** rpm
